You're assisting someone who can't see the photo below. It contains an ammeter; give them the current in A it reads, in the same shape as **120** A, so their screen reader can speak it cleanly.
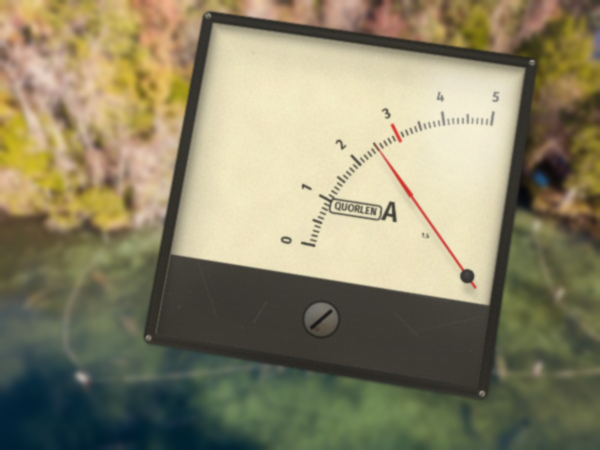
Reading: **2.5** A
